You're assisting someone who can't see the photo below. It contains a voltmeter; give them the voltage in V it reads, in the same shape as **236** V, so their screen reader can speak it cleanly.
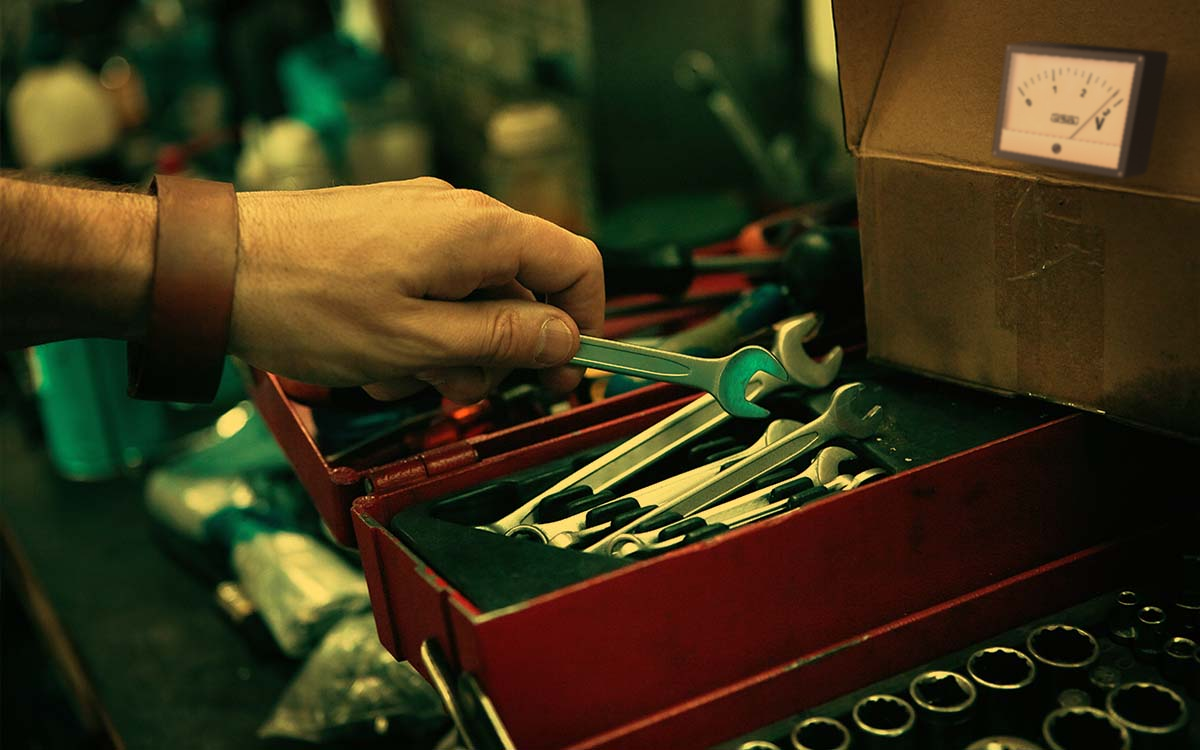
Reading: **2.8** V
